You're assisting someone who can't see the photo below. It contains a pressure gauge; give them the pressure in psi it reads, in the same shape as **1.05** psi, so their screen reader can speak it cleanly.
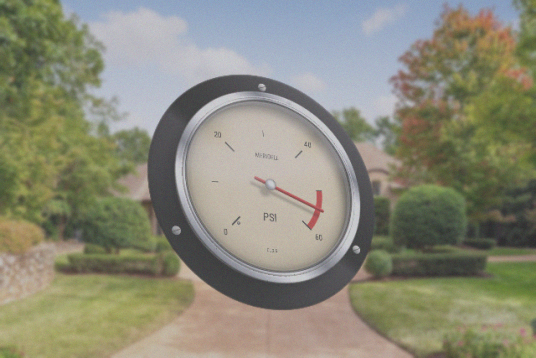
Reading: **55** psi
